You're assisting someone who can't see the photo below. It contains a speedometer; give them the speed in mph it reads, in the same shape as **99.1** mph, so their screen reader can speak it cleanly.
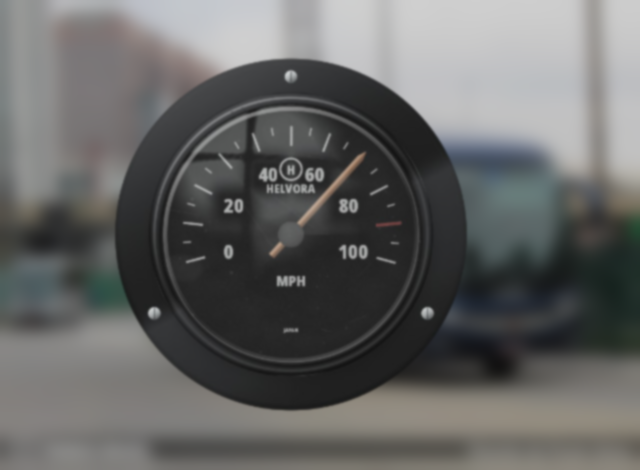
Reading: **70** mph
